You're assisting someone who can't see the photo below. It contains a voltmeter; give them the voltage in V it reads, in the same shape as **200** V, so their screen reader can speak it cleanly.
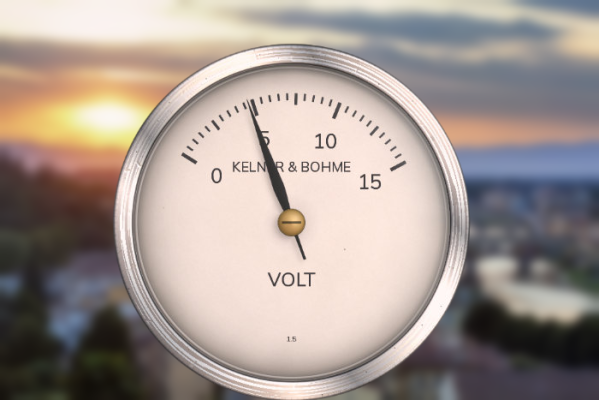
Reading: **4.75** V
